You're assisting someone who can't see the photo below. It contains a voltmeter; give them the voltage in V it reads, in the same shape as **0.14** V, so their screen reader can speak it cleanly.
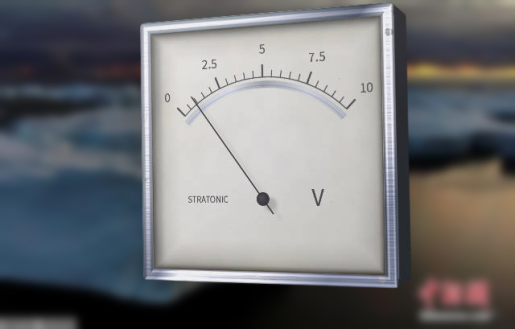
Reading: **1** V
